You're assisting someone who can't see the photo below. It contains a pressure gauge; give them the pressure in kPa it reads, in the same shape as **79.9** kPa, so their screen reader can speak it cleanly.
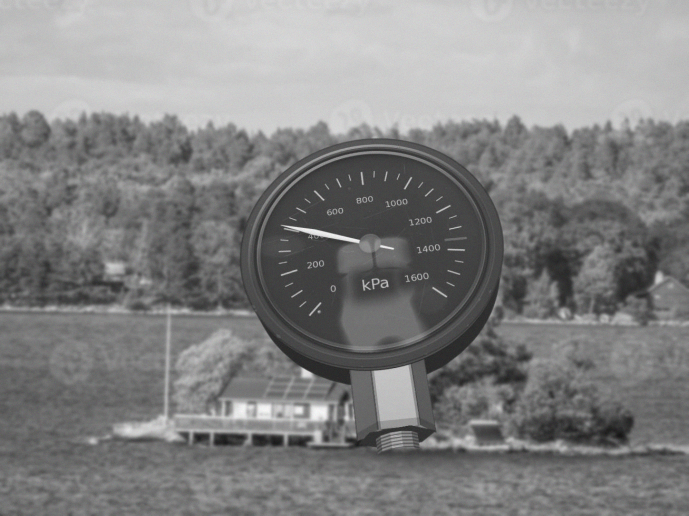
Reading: **400** kPa
